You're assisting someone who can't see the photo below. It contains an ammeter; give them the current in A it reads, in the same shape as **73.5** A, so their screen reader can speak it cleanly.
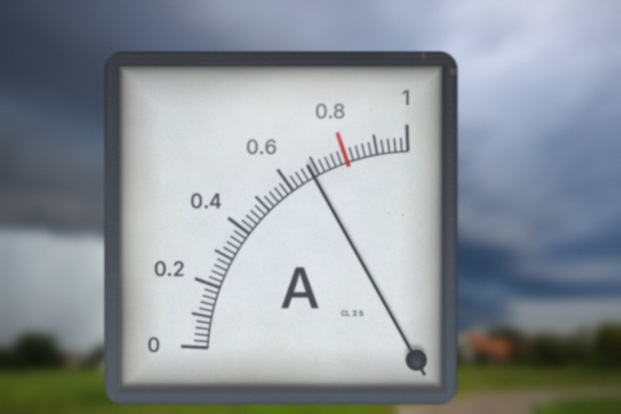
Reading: **0.68** A
